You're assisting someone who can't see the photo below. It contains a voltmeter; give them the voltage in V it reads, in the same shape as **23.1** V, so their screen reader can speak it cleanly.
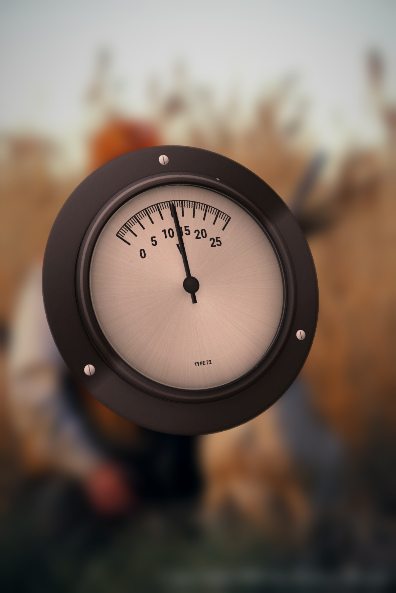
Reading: **12.5** V
